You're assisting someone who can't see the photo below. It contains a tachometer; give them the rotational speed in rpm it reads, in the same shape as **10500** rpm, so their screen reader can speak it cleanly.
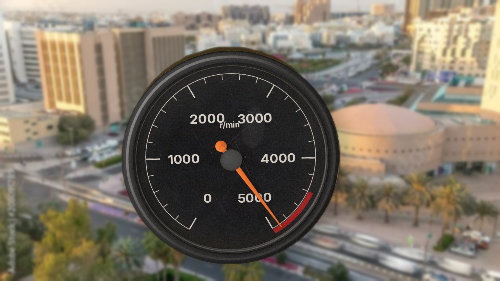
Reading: **4900** rpm
